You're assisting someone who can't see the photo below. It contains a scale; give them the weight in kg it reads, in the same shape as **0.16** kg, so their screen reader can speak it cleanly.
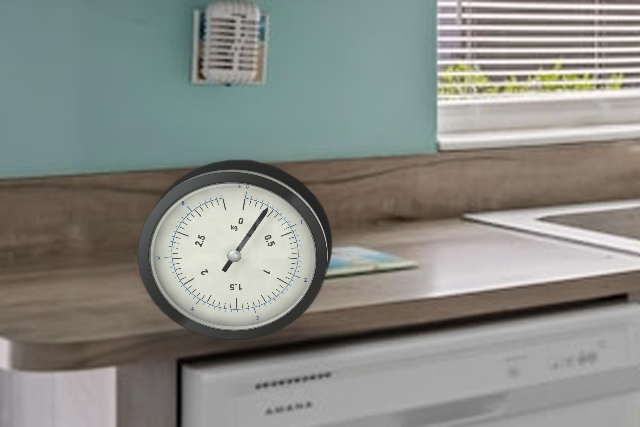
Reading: **0.2** kg
